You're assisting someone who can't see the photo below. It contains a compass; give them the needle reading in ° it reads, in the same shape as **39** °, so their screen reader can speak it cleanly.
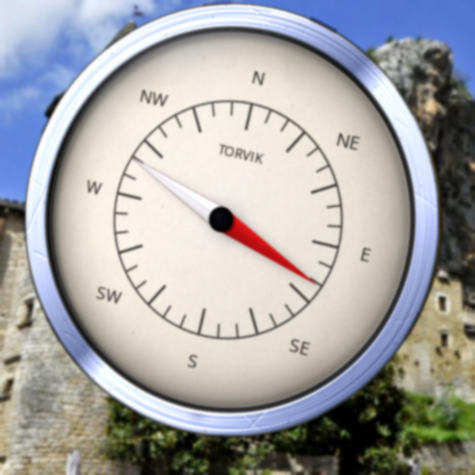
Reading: **110** °
